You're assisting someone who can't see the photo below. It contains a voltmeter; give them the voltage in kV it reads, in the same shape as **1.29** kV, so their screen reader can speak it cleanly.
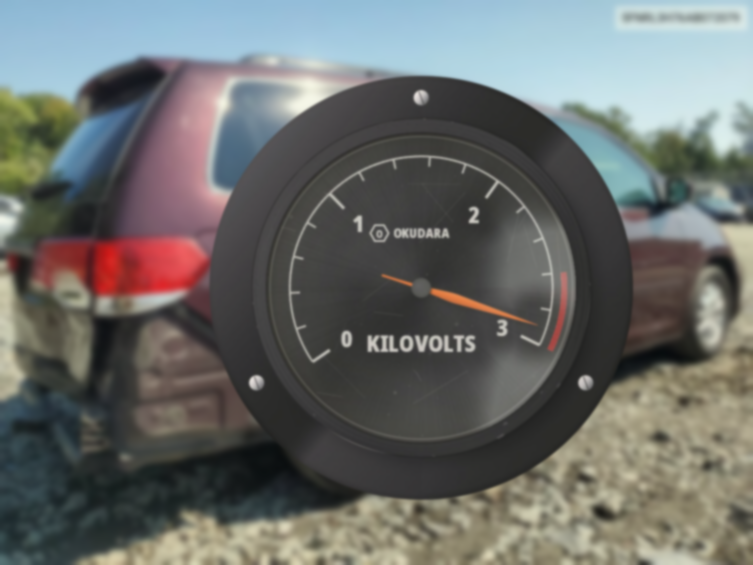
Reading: **2.9** kV
